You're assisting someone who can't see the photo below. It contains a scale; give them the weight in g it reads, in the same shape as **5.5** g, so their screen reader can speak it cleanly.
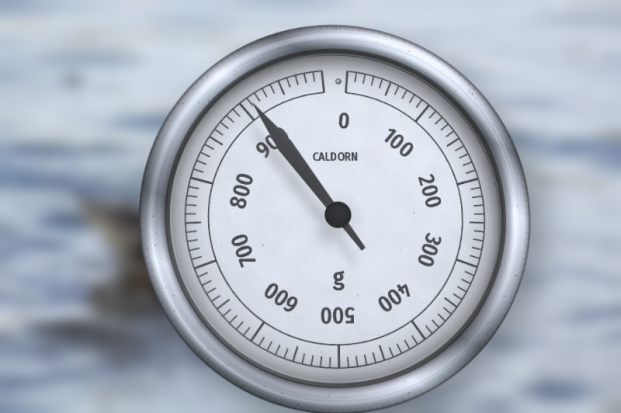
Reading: **910** g
